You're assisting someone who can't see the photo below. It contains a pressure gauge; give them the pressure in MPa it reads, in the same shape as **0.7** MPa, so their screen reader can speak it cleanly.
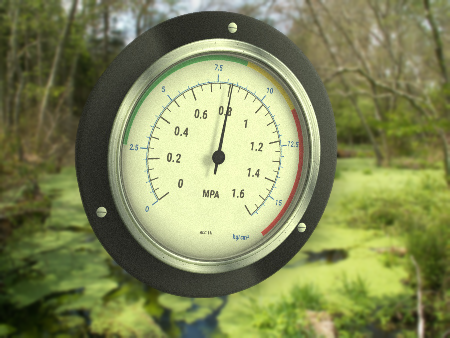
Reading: **0.8** MPa
